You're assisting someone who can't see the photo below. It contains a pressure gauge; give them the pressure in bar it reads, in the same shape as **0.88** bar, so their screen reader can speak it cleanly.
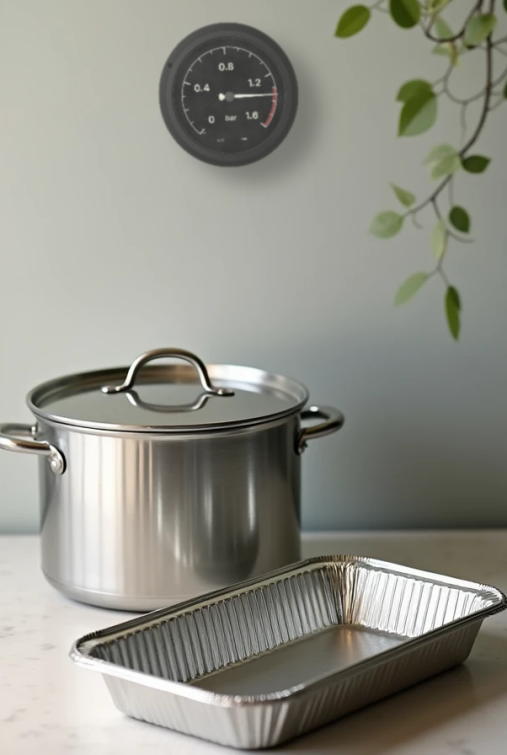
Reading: **1.35** bar
